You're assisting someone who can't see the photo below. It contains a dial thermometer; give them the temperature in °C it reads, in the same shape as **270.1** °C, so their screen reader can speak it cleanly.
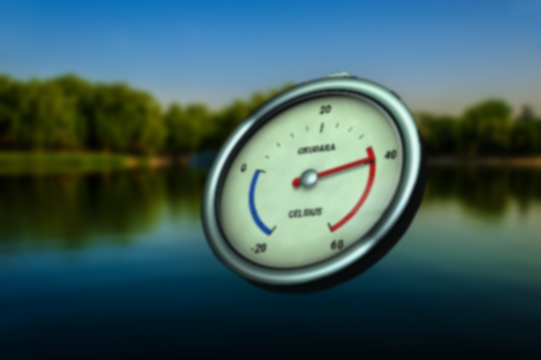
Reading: **40** °C
